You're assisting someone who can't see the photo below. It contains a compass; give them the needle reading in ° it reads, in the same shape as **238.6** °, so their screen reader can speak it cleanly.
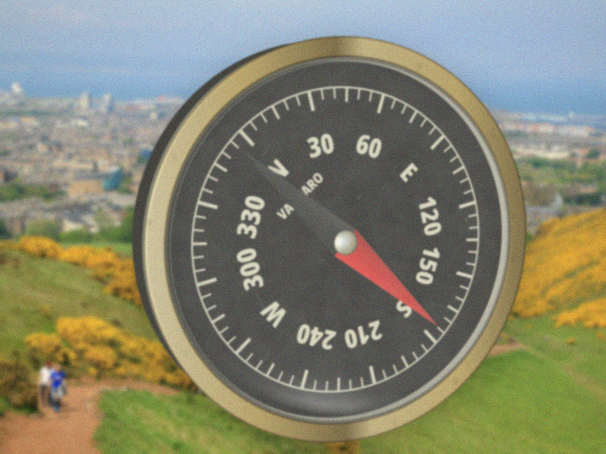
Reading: **175** °
